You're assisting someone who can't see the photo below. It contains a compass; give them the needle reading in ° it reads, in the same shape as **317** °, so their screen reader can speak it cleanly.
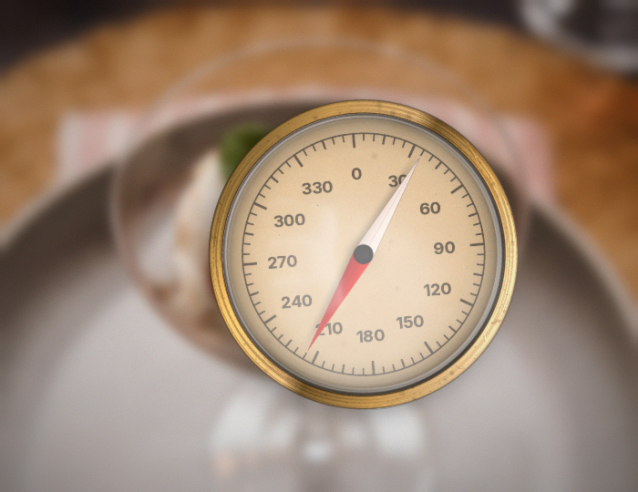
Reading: **215** °
